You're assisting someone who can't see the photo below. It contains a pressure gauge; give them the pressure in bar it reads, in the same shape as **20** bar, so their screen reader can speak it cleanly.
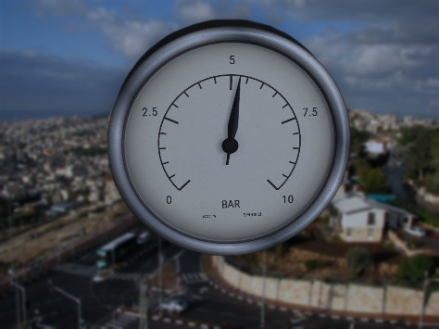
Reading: **5.25** bar
